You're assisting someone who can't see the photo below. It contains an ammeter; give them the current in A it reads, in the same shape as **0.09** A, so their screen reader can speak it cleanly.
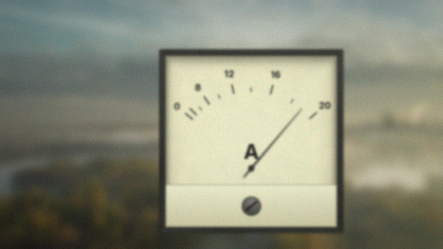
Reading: **19** A
